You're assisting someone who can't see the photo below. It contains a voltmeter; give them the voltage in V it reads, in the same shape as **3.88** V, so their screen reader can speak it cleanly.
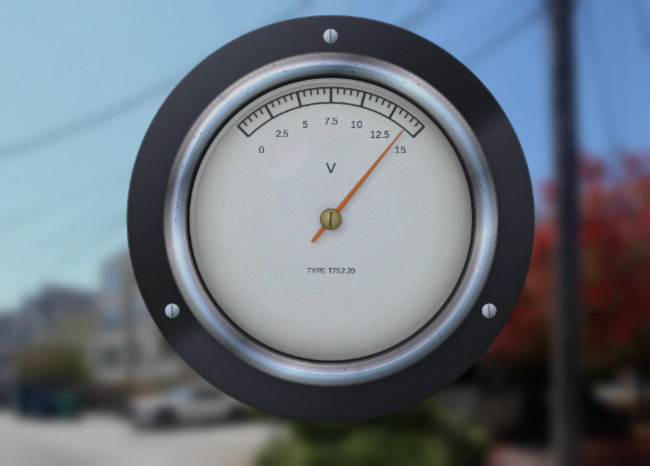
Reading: **14** V
